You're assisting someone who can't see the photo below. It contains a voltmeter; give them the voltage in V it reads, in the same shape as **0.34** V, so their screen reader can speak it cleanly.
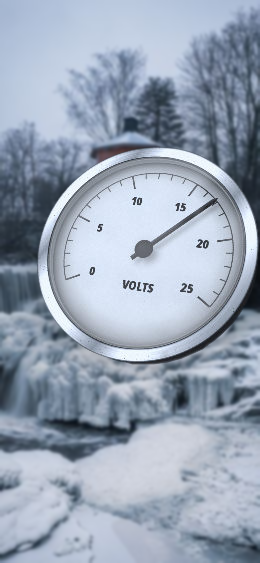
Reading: **17** V
